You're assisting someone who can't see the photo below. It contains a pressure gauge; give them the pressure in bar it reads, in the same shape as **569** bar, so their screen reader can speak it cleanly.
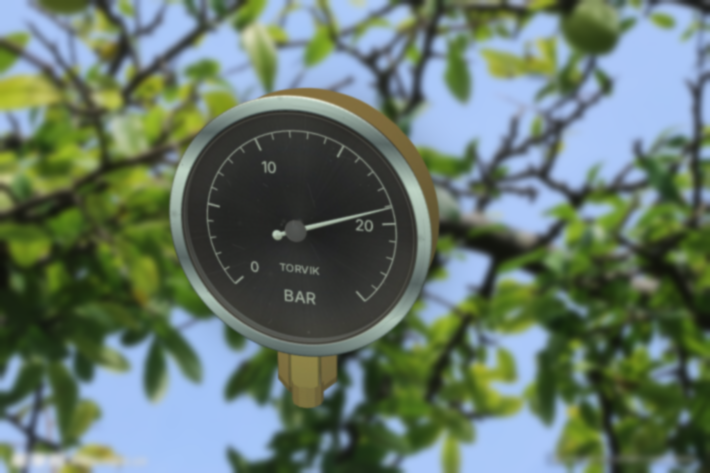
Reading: **19** bar
